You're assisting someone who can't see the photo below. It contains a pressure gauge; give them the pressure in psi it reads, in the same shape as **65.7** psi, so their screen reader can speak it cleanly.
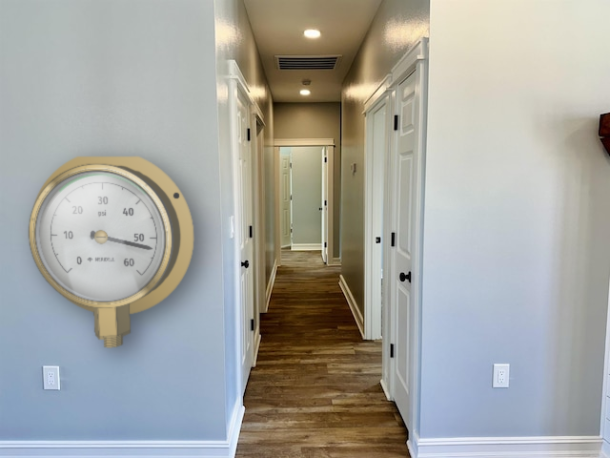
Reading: **52.5** psi
